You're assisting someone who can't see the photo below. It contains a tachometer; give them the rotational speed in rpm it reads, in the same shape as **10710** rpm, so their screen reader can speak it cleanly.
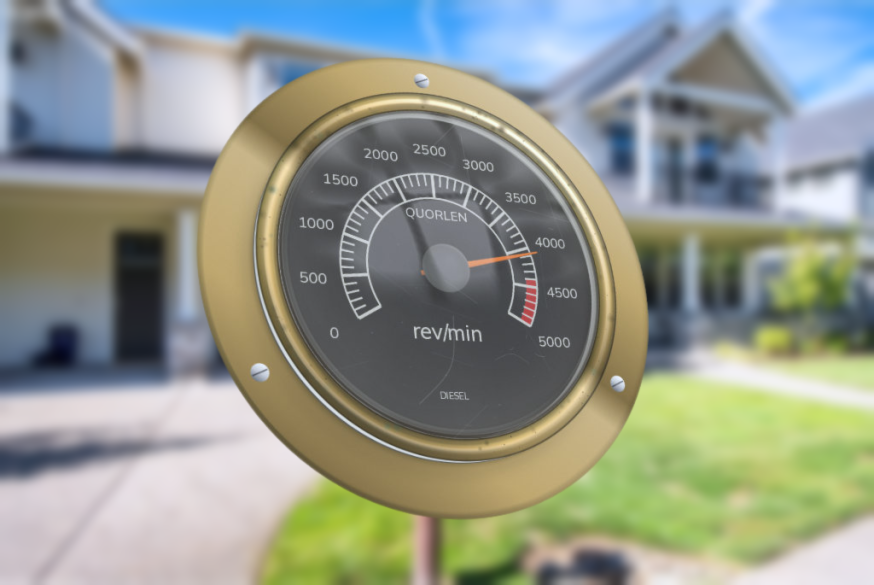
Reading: **4100** rpm
